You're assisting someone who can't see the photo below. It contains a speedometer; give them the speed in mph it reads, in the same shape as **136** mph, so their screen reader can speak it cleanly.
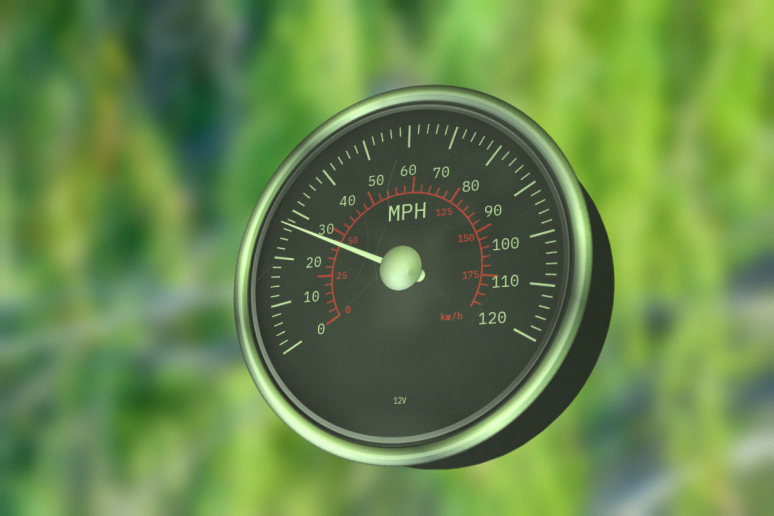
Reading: **27** mph
